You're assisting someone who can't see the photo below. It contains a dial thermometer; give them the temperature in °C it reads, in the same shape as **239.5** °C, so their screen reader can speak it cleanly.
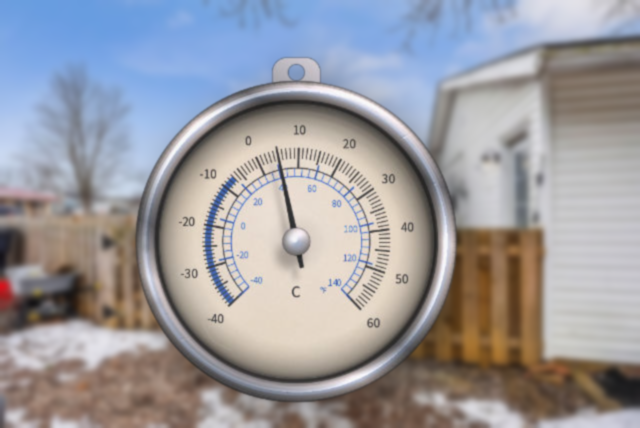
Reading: **5** °C
